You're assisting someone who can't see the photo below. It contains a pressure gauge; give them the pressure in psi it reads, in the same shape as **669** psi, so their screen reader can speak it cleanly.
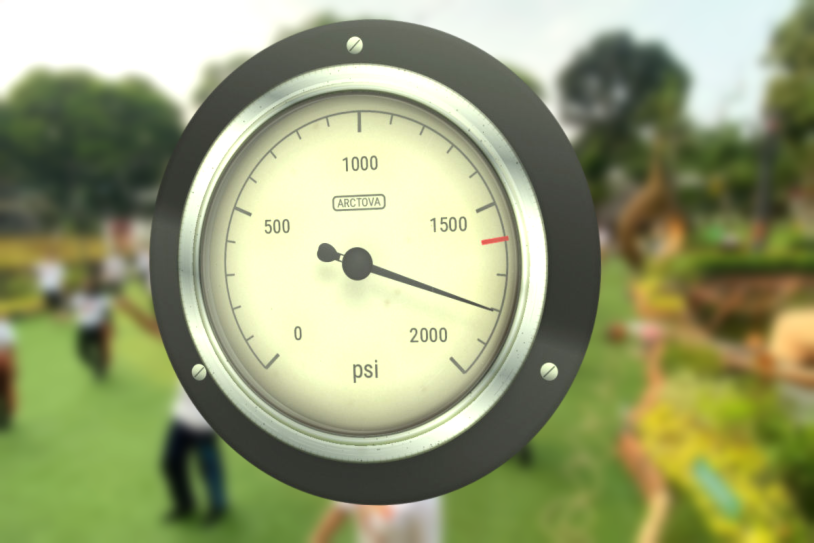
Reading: **1800** psi
